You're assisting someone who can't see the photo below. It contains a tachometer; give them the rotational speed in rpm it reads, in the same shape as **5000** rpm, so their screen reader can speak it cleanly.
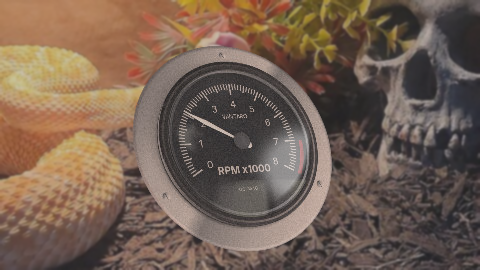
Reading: **2000** rpm
